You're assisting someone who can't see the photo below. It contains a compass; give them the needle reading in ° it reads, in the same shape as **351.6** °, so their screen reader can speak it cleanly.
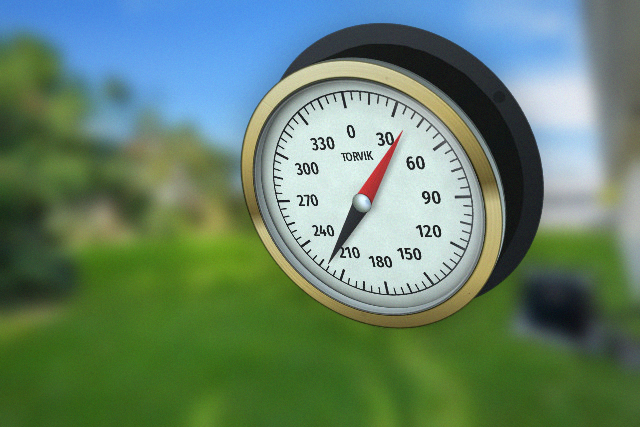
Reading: **40** °
